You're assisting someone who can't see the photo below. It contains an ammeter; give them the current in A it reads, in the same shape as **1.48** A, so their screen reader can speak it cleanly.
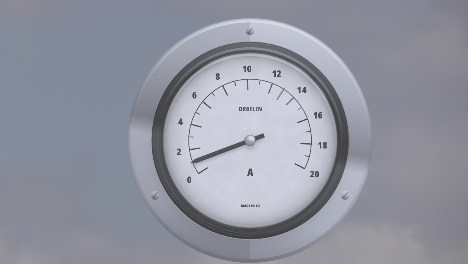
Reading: **1** A
